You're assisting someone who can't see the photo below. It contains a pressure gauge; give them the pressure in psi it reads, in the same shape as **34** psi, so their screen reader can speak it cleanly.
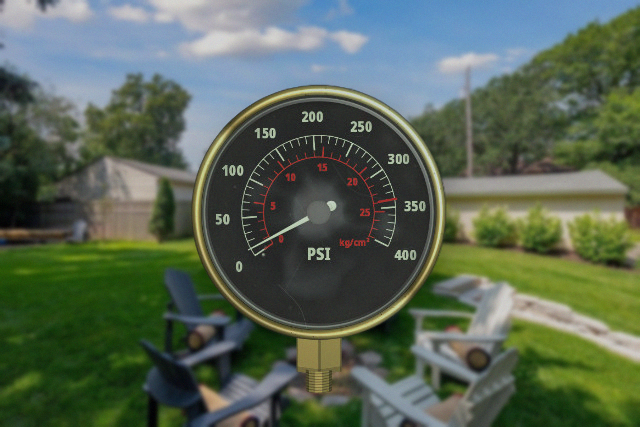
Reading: **10** psi
